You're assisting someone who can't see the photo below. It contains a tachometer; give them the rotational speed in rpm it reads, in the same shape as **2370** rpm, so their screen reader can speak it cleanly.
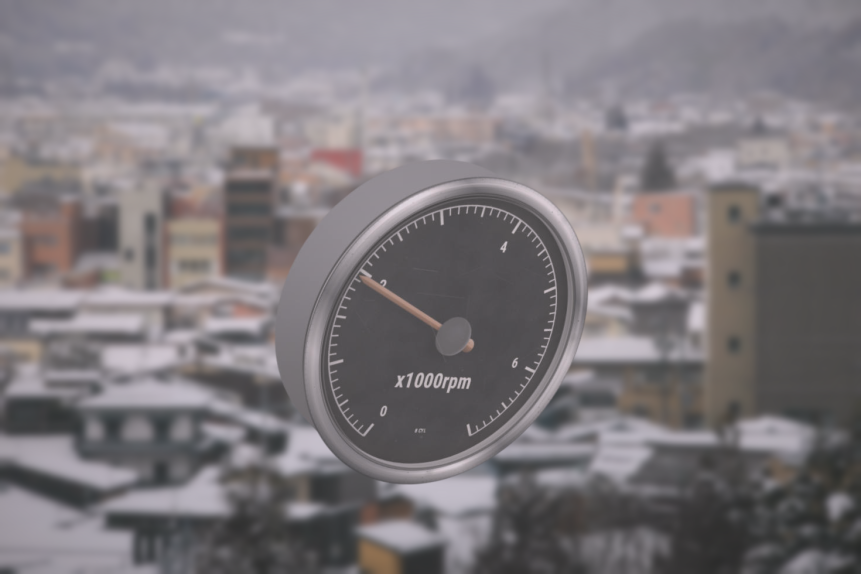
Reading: **1950** rpm
